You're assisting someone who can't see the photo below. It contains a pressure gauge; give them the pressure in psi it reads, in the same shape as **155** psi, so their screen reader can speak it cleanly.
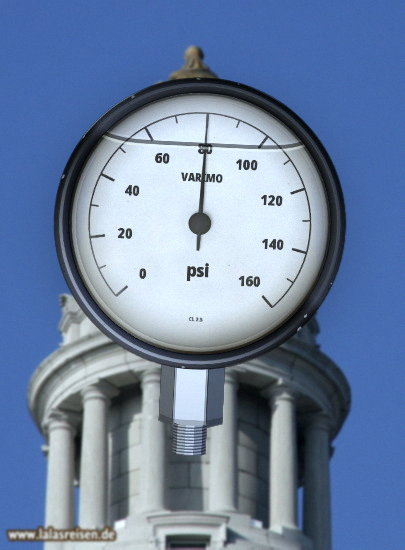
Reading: **80** psi
